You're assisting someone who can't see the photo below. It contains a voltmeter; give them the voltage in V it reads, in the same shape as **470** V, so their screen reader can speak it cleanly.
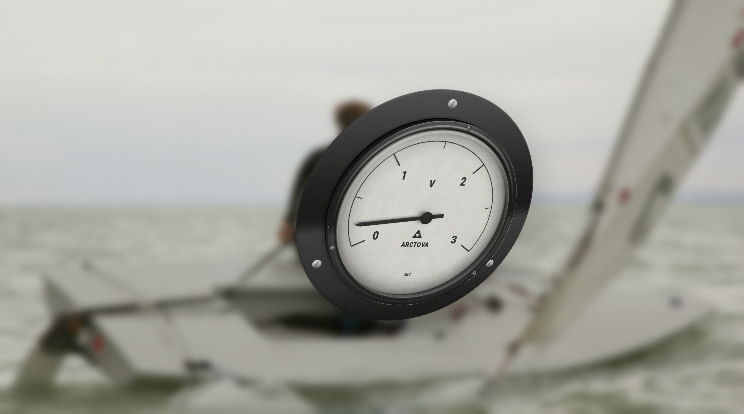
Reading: **0.25** V
